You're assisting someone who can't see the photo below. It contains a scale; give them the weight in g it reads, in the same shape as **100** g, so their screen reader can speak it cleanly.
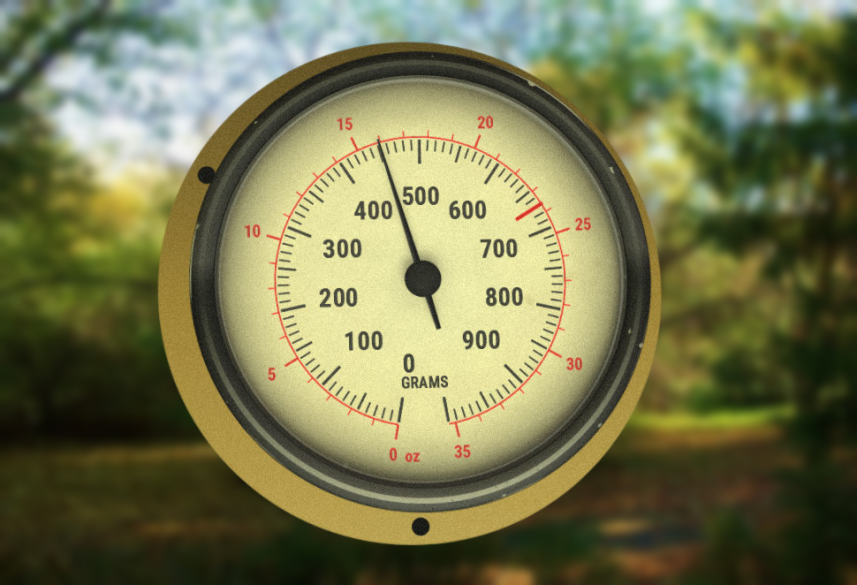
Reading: **450** g
